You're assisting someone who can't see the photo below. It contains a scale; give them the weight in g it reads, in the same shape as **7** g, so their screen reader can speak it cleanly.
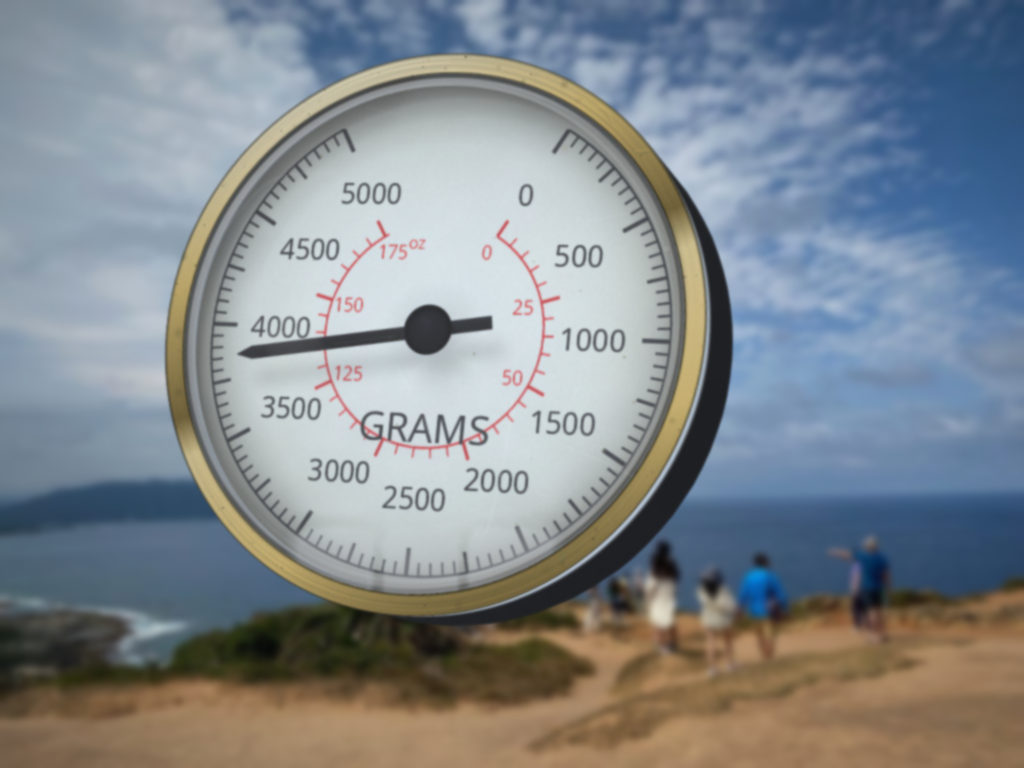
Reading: **3850** g
